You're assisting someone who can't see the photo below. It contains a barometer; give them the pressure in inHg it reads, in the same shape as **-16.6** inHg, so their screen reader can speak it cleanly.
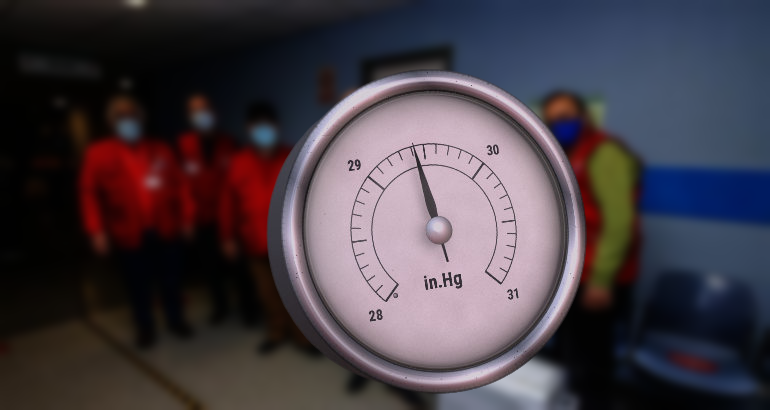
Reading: **29.4** inHg
